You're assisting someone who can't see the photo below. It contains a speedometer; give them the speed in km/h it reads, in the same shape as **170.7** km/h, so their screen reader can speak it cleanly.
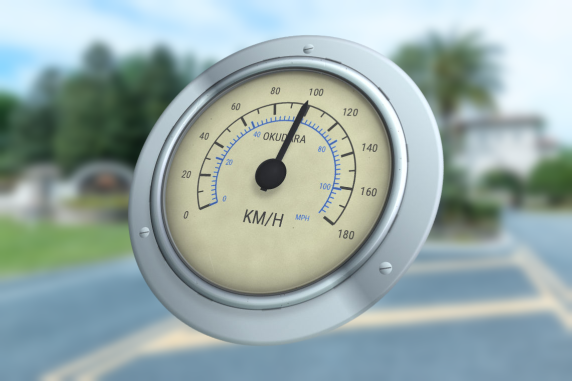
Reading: **100** km/h
